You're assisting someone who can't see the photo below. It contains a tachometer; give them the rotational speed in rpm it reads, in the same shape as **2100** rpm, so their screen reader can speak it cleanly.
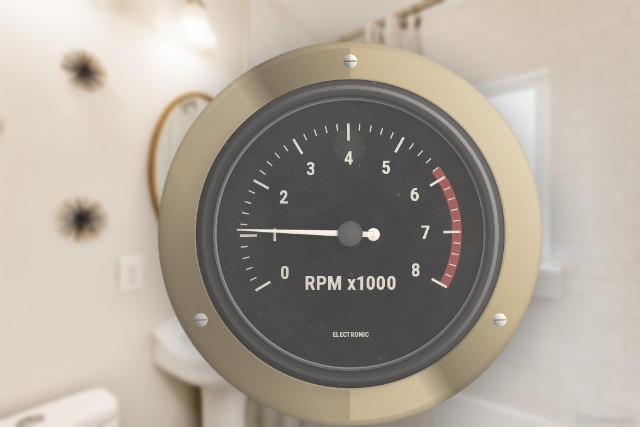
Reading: **1100** rpm
